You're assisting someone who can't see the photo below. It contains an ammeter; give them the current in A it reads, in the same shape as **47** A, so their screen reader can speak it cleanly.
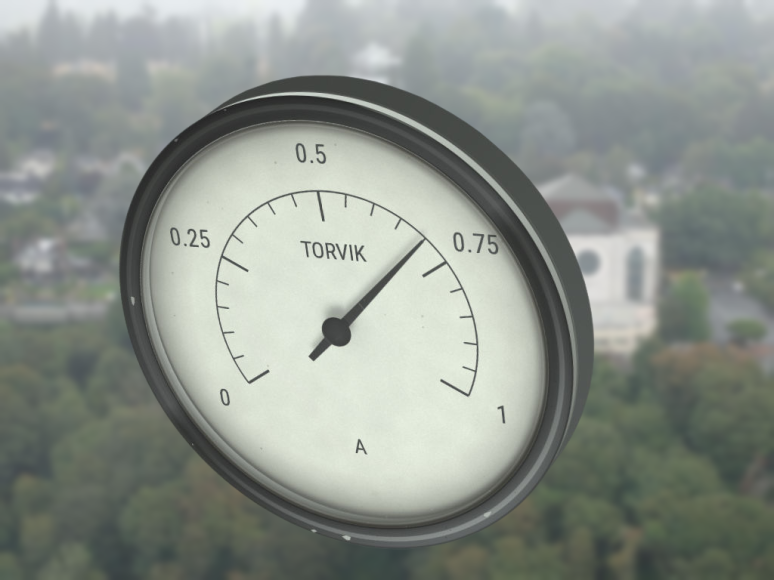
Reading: **0.7** A
